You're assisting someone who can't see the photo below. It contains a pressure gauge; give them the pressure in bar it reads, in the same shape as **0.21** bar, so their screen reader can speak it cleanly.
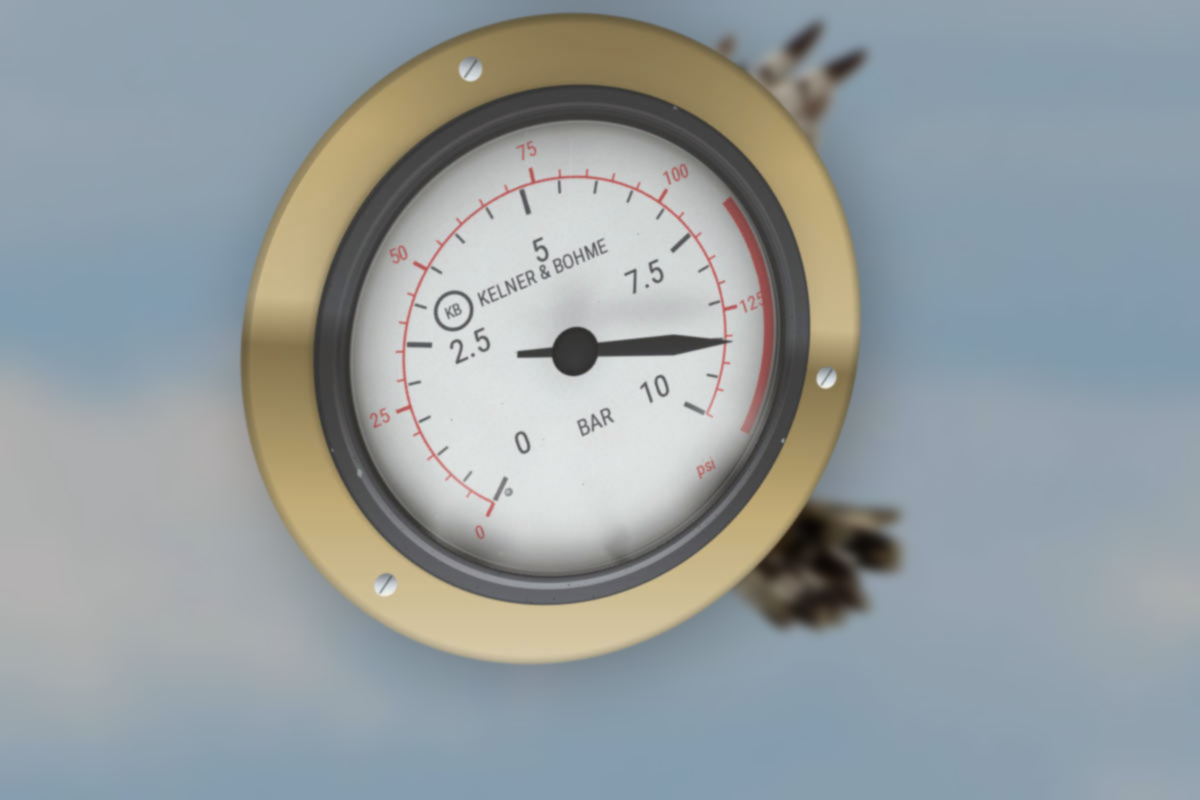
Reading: **9** bar
